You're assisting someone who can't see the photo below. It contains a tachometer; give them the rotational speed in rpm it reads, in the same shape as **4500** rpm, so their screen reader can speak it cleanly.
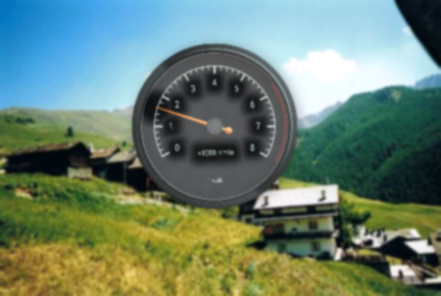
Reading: **1600** rpm
